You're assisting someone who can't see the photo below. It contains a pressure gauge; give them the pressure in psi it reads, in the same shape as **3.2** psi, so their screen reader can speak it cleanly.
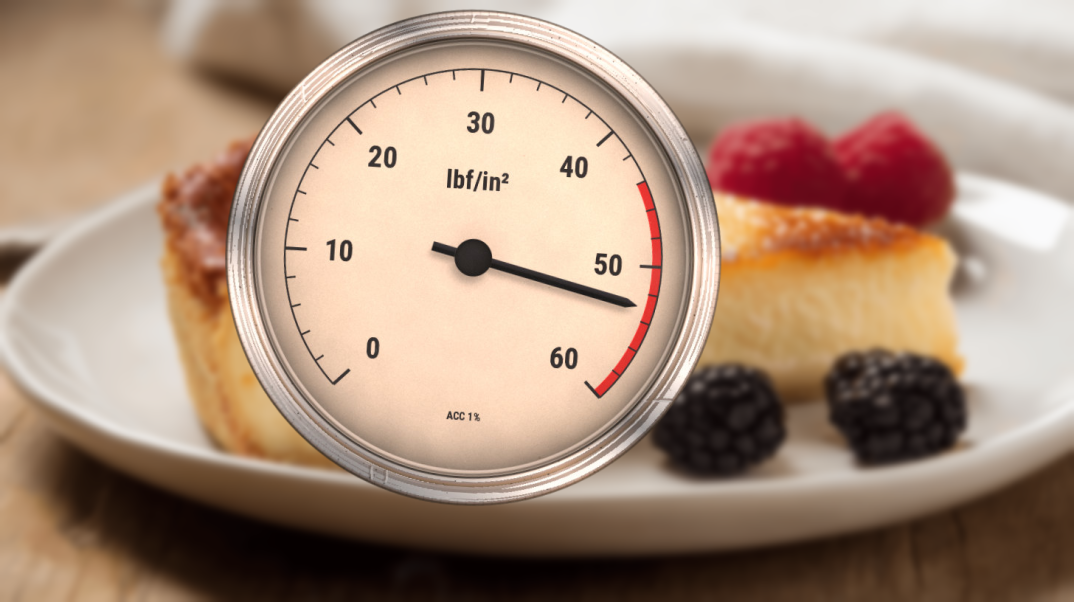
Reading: **53** psi
